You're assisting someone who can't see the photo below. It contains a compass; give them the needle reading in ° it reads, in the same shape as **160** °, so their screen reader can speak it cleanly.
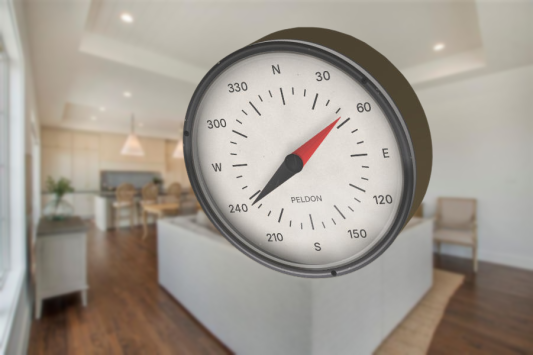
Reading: **55** °
